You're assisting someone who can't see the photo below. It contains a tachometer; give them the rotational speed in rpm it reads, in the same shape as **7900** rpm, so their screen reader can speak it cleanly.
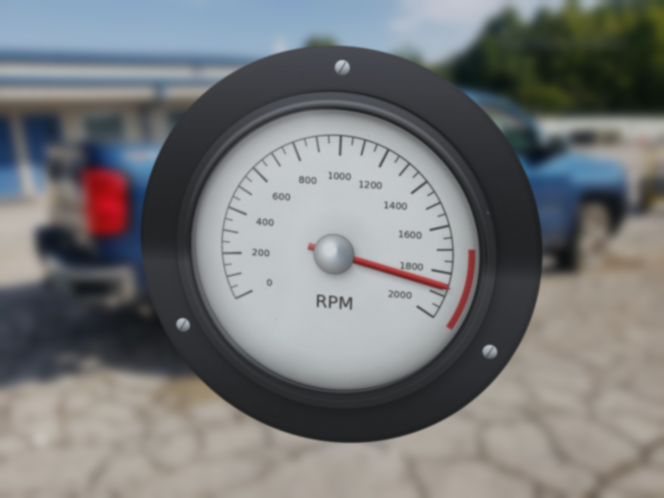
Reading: **1850** rpm
